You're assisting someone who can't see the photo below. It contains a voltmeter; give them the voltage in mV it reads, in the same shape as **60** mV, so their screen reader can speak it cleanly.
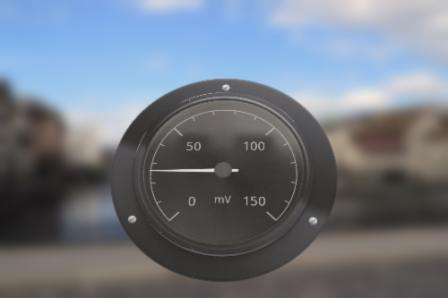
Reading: **25** mV
